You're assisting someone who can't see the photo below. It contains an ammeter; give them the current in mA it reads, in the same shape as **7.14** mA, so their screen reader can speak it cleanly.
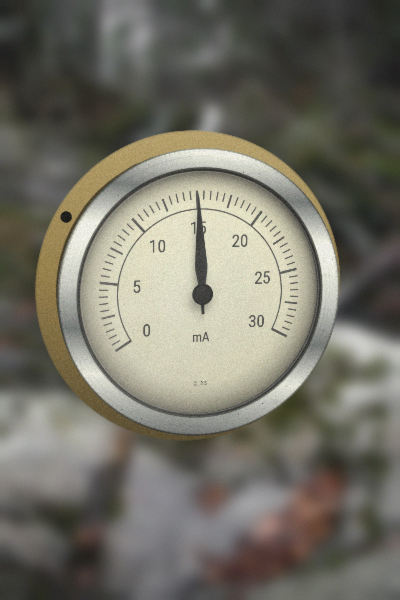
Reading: **15** mA
